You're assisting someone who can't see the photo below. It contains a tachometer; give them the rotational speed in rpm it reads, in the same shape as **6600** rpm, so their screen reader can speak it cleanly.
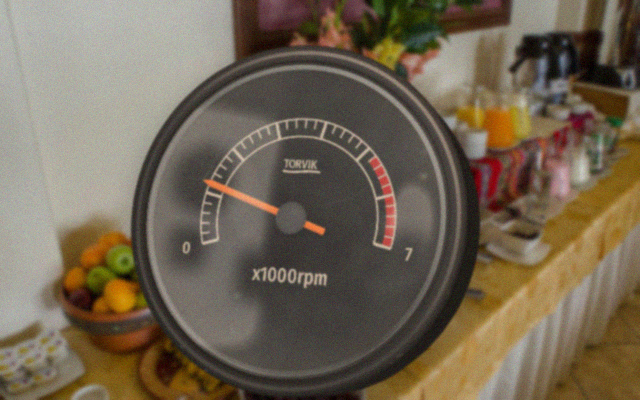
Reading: **1200** rpm
